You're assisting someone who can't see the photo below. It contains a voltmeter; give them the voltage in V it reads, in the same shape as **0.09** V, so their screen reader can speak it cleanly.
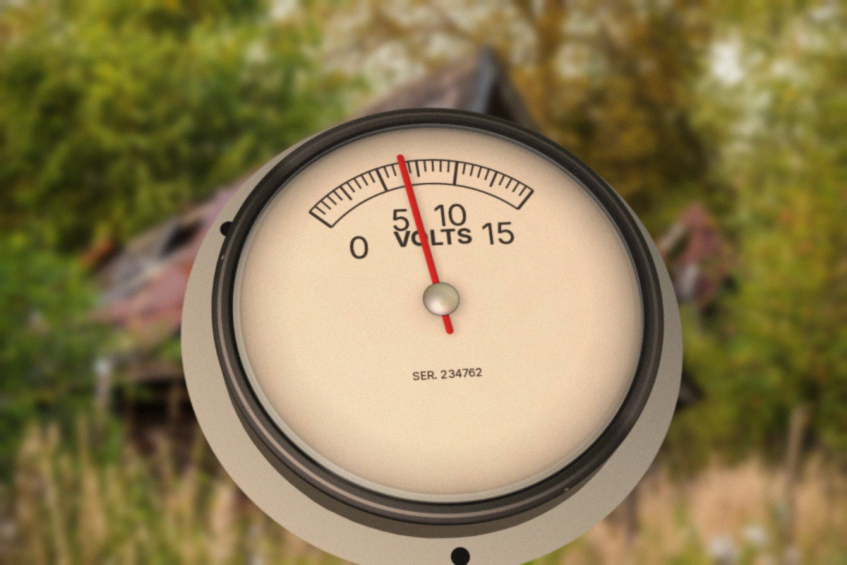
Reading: **6.5** V
